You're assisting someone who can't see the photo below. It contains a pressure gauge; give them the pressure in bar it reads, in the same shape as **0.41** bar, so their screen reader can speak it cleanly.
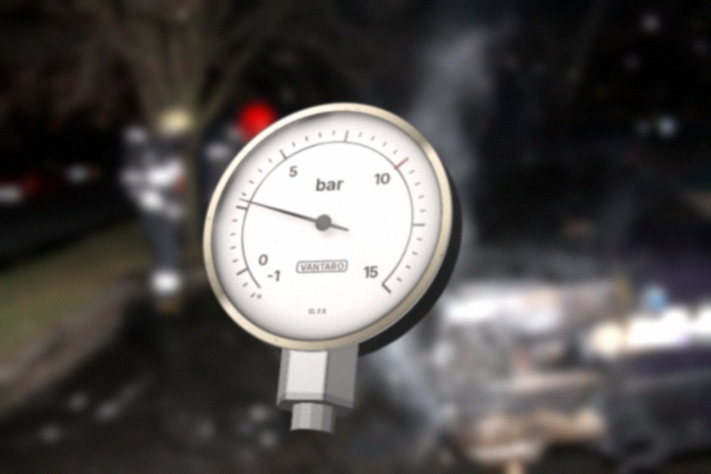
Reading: **2.75** bar
